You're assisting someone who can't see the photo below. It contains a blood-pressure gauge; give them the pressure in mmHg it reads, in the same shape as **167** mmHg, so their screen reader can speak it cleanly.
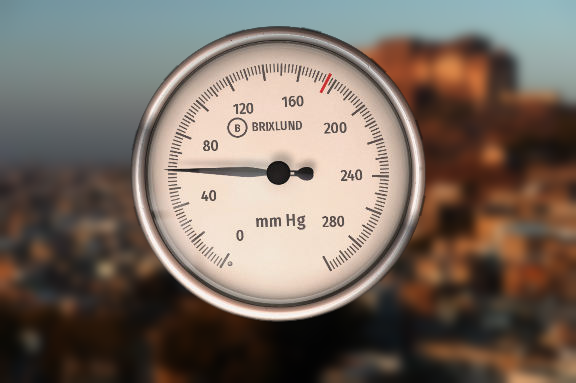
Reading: **60** mmHg
